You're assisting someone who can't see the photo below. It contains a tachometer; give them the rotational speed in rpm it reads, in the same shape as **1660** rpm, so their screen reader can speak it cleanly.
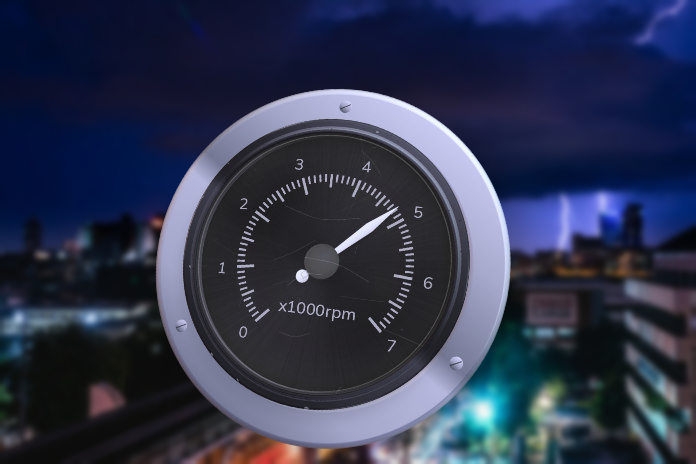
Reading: **4800** rpm
